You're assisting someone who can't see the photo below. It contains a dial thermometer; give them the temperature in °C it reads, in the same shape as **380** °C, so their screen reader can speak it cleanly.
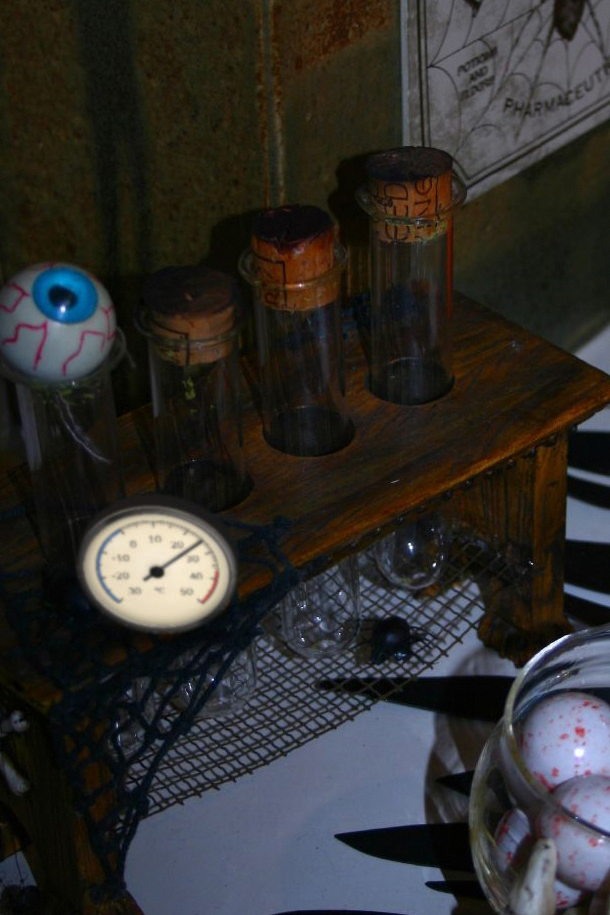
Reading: **25** °C
